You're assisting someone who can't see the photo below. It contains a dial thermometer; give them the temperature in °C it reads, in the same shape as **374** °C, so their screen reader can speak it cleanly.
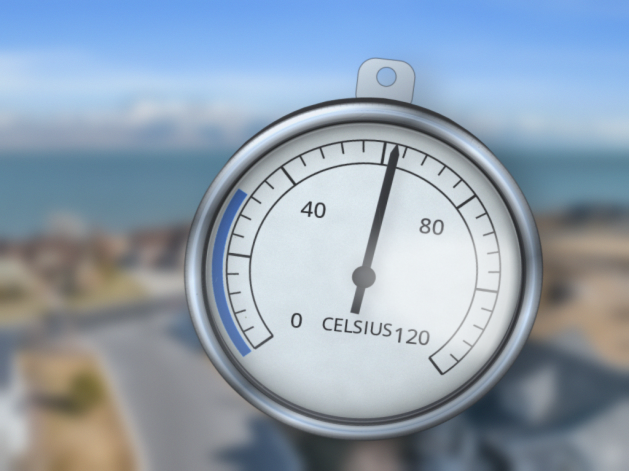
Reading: **62** °C
